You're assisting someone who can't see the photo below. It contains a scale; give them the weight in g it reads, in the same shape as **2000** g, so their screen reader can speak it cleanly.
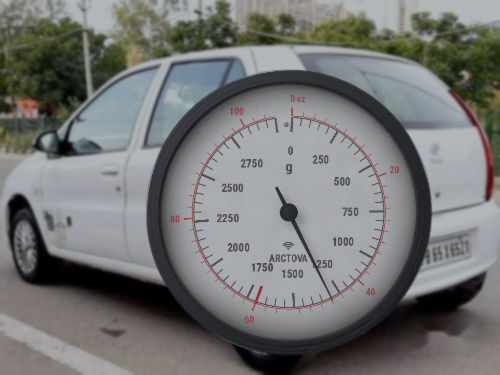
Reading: **1300** g
